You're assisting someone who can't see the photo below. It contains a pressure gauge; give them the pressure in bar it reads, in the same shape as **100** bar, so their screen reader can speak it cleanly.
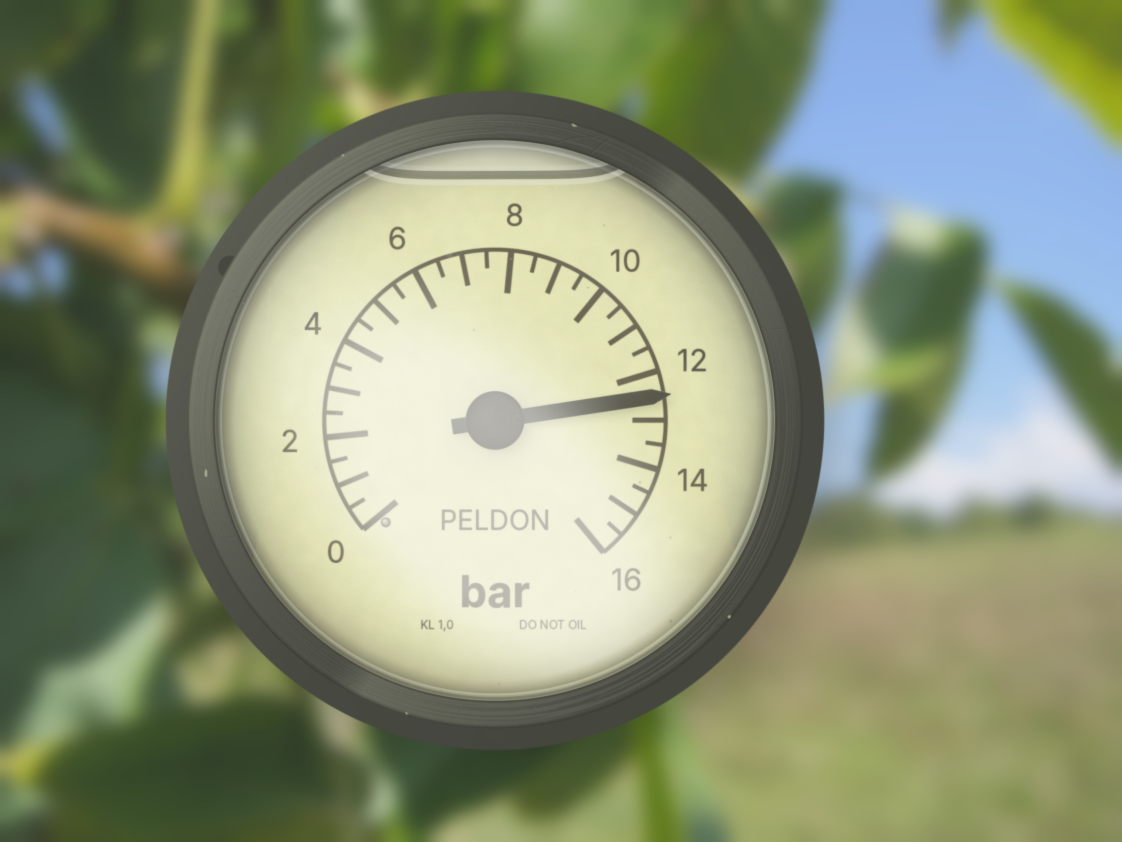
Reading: **12.5** bar
